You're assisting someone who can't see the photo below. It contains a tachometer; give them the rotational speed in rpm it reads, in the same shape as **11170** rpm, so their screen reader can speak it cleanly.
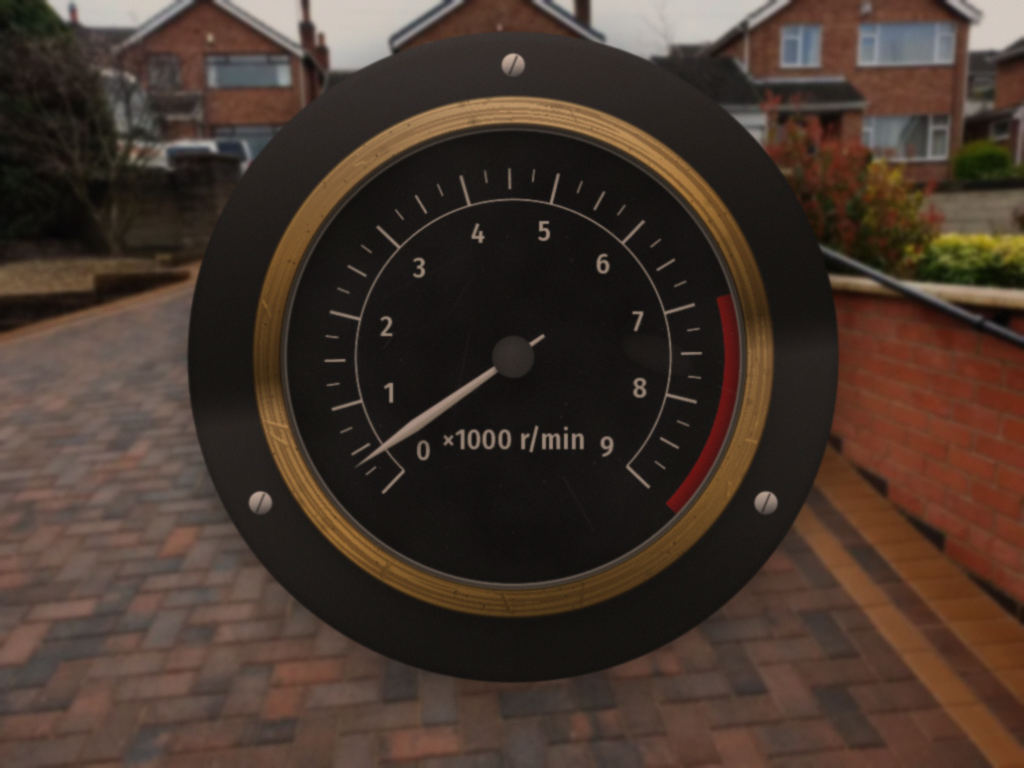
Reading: **375** rpm
